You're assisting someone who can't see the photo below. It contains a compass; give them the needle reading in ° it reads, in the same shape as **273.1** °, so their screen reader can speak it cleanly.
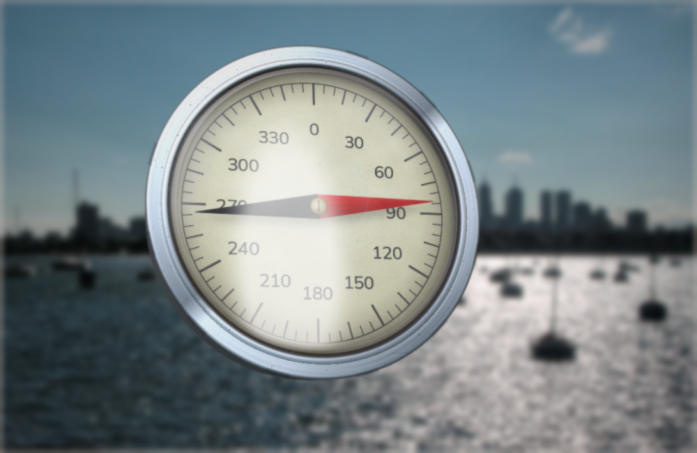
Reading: **85** °
